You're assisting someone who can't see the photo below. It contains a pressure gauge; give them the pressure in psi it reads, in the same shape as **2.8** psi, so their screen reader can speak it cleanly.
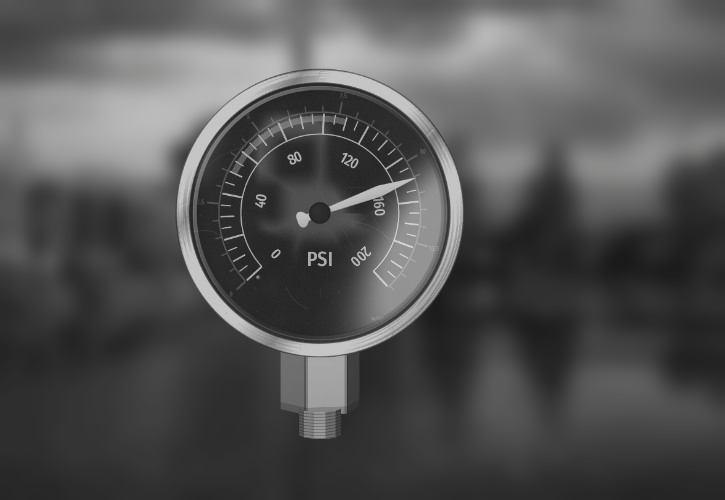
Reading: **150** psi
